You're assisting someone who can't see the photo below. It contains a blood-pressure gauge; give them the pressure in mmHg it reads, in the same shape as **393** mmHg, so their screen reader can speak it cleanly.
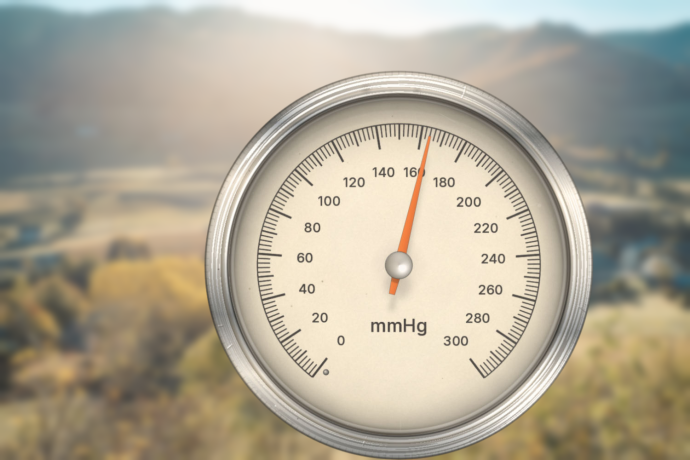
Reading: **164** mmHg
